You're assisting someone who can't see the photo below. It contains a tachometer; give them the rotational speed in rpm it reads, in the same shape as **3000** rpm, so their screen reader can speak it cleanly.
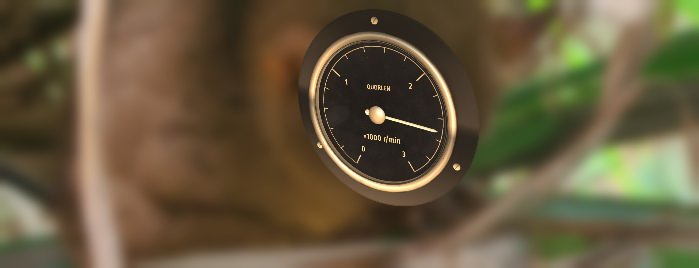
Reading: **2500** rpm
